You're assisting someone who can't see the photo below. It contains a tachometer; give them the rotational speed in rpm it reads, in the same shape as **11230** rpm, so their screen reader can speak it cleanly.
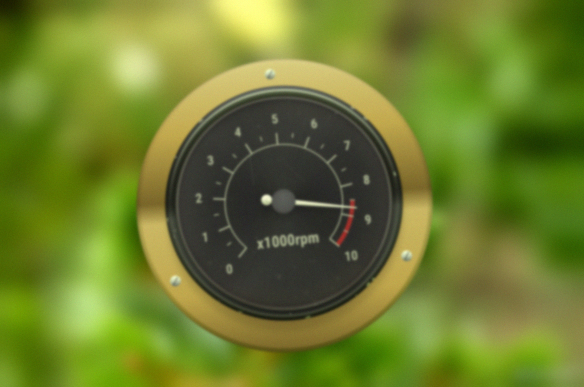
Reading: **8750** rpm
